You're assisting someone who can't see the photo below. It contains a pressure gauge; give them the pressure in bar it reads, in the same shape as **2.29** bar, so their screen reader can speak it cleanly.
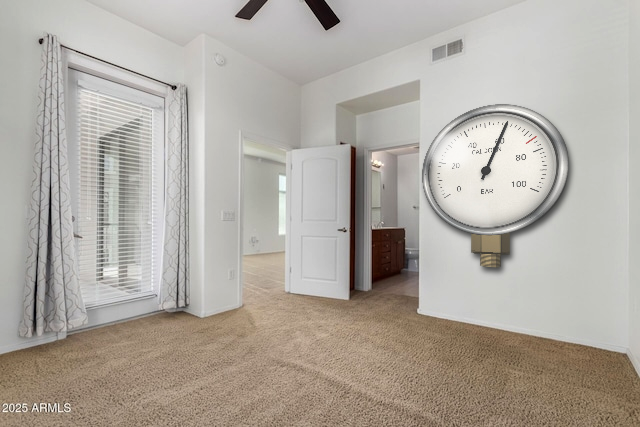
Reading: **60** bar
